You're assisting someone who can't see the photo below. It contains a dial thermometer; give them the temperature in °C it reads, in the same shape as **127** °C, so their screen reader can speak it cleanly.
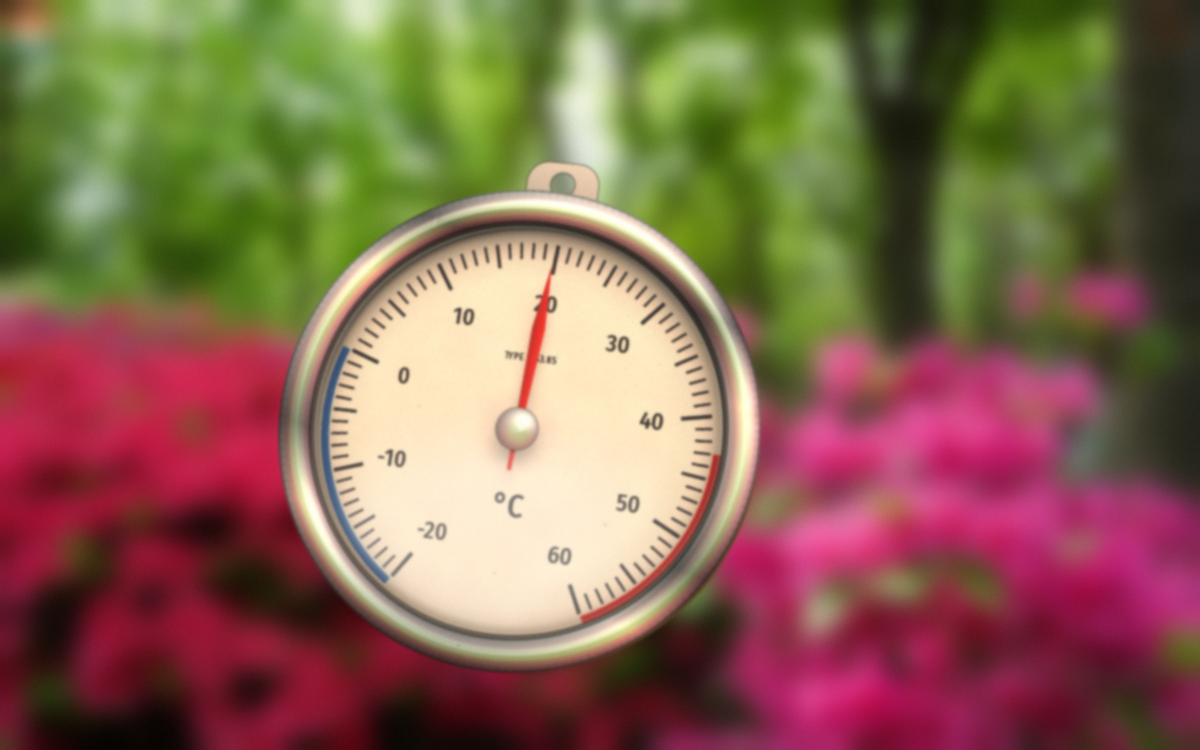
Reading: **20** °C
